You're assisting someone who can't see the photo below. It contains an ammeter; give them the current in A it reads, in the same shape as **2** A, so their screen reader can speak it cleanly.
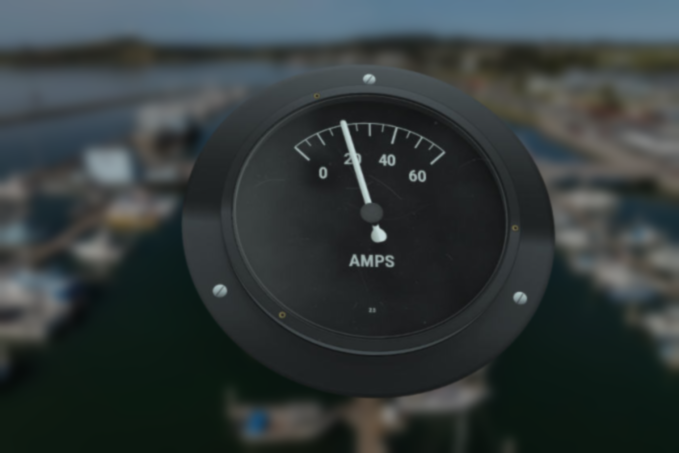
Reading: **20** A
